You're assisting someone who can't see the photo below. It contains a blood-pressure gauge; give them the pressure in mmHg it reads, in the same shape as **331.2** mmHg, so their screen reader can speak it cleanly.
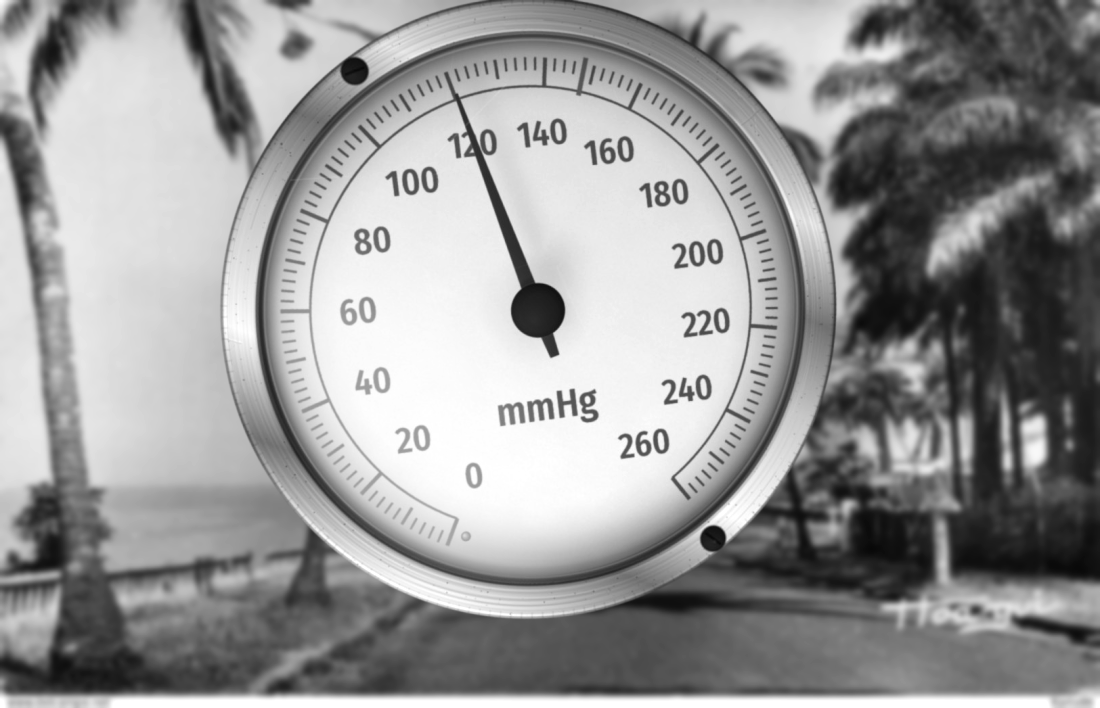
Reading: **120** mmHg
